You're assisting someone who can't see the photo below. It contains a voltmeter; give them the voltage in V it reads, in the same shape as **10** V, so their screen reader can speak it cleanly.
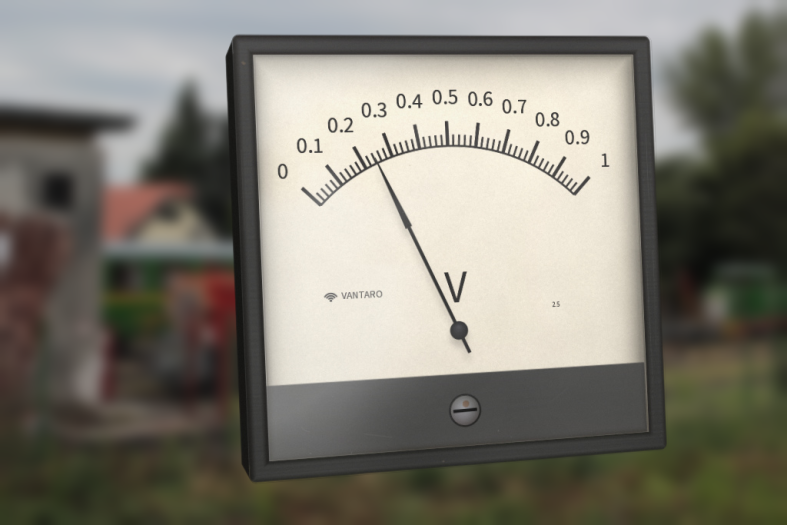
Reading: **0.24** V
